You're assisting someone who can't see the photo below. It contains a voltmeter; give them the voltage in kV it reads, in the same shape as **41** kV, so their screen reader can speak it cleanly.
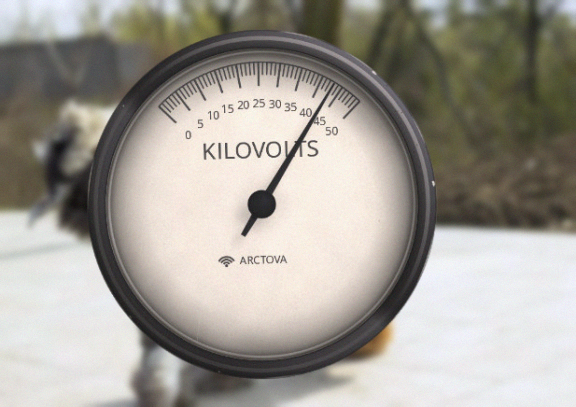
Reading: **43** kV
